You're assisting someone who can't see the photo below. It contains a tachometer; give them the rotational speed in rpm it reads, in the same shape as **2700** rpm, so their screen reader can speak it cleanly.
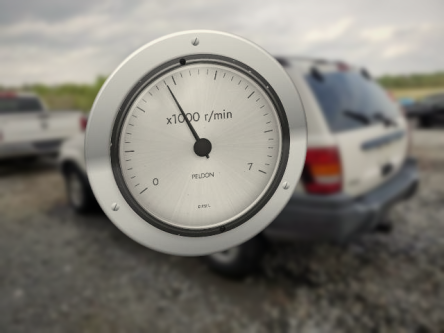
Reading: **2800** rpm
